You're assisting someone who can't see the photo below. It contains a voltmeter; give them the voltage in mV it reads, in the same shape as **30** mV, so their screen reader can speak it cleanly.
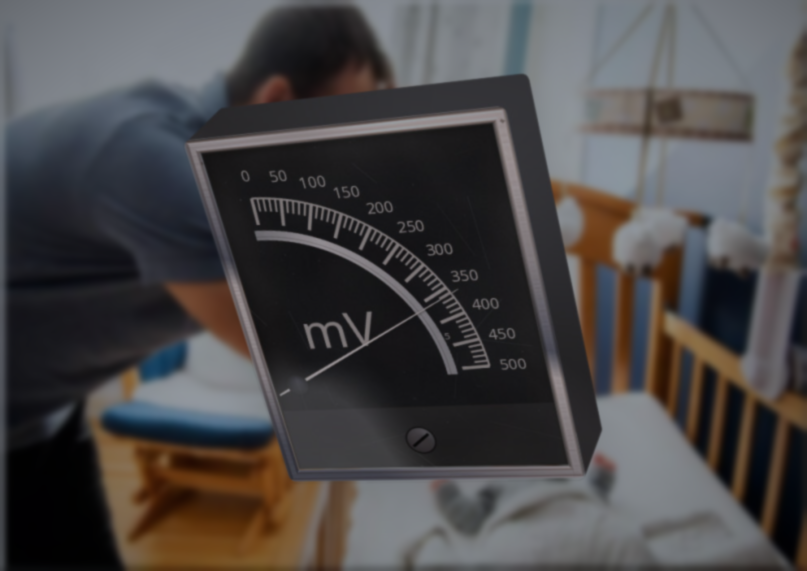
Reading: **360** mV
